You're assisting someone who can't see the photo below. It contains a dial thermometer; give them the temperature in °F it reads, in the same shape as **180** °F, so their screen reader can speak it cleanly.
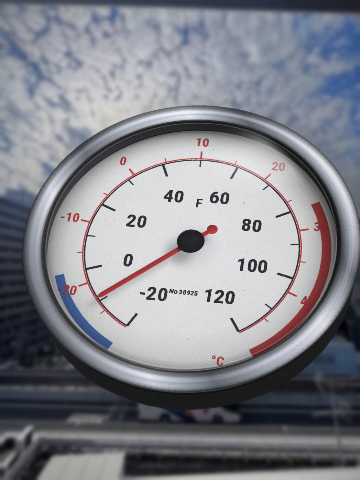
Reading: **-10** °F
